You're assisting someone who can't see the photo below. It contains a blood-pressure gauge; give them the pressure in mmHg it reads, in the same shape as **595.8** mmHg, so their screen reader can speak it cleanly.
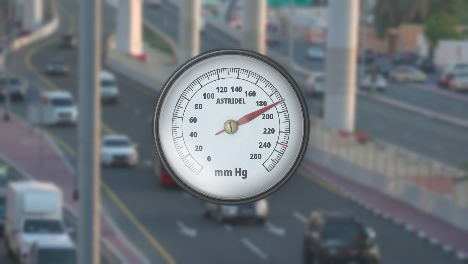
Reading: **190** mmHg
